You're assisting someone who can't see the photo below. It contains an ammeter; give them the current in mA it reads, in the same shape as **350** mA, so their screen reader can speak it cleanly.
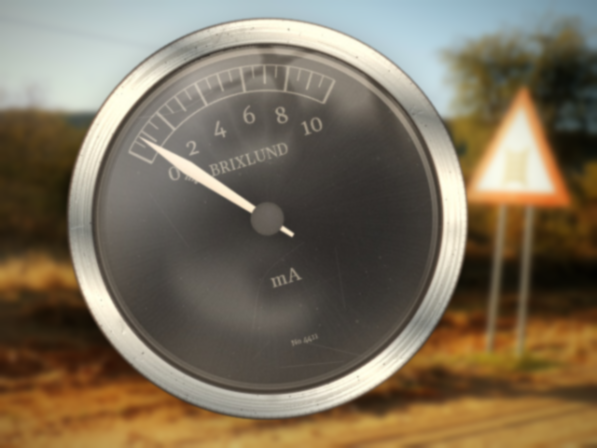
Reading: **0.75** mA
